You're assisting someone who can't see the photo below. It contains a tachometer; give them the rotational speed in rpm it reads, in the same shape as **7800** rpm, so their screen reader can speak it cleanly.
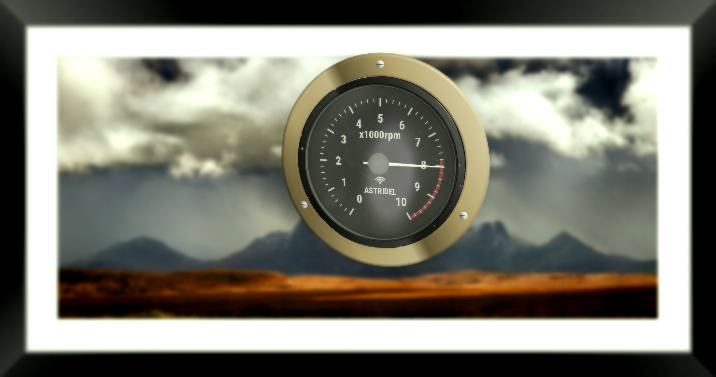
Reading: **8000** rpm
